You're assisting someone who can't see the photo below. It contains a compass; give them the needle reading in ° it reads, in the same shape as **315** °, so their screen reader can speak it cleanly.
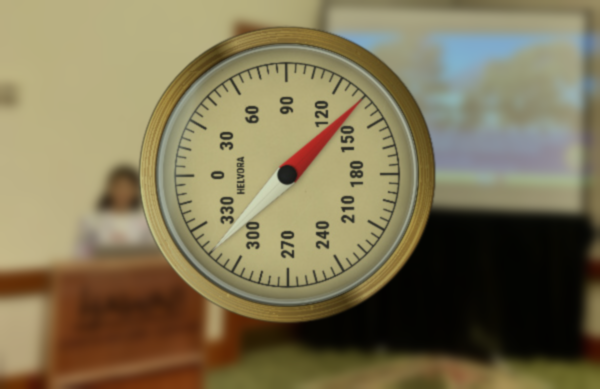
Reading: **135** °
